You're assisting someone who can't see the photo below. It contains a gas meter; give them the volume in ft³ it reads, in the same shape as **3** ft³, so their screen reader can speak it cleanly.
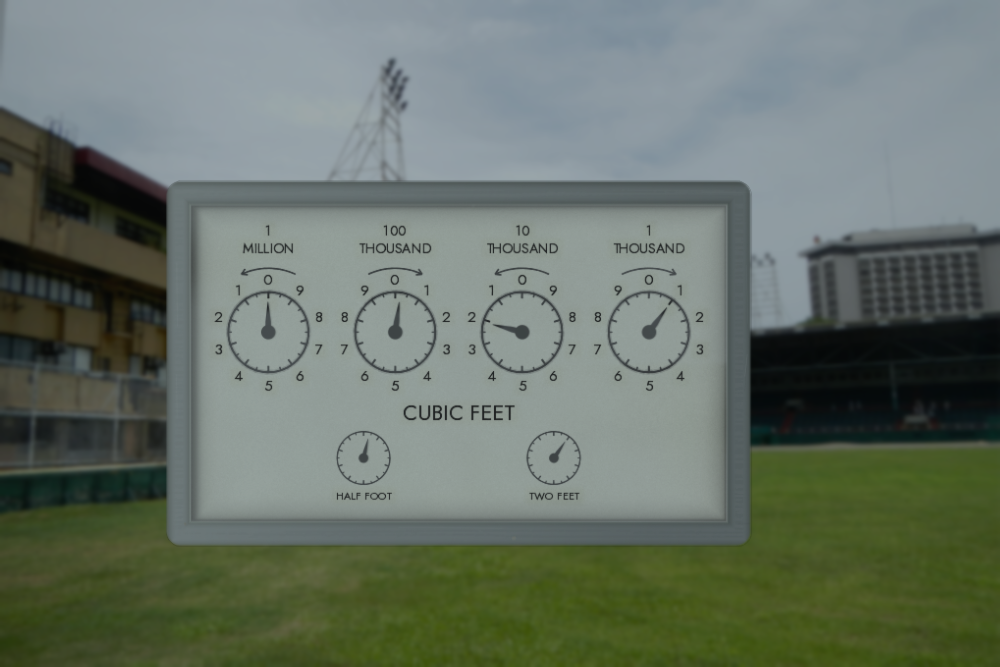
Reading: **2100** ft³
